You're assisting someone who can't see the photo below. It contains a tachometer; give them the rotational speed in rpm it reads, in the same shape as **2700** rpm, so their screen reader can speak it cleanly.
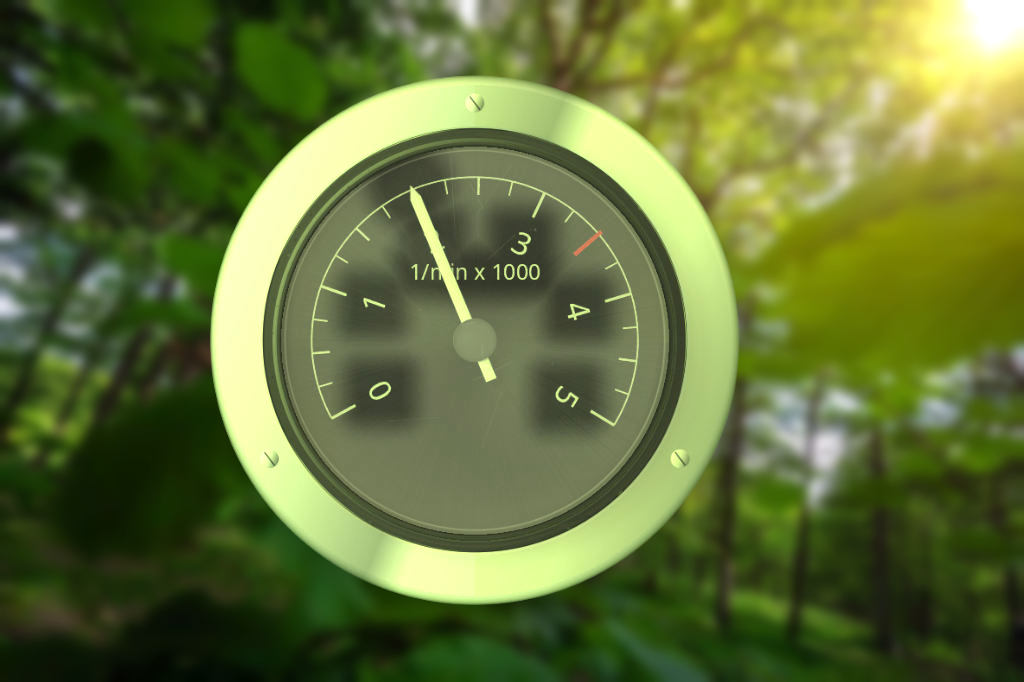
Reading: **2000** rpm
